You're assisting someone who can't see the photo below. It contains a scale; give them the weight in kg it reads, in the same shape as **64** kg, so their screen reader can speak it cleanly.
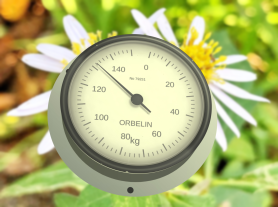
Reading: **132** kg
